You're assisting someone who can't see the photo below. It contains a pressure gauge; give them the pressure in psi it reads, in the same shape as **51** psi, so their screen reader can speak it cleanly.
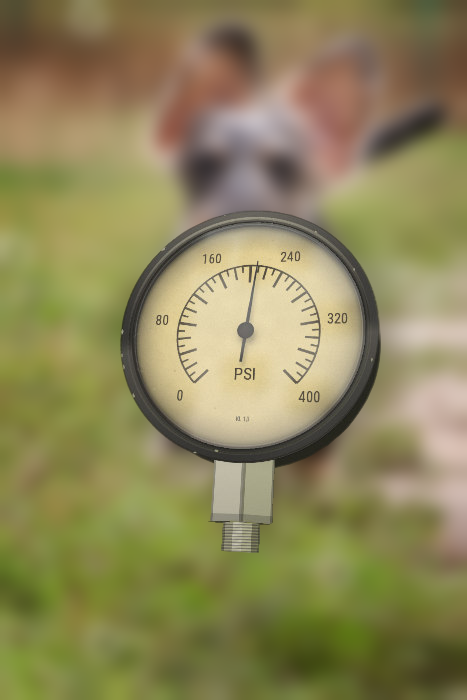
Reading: **210** psi
